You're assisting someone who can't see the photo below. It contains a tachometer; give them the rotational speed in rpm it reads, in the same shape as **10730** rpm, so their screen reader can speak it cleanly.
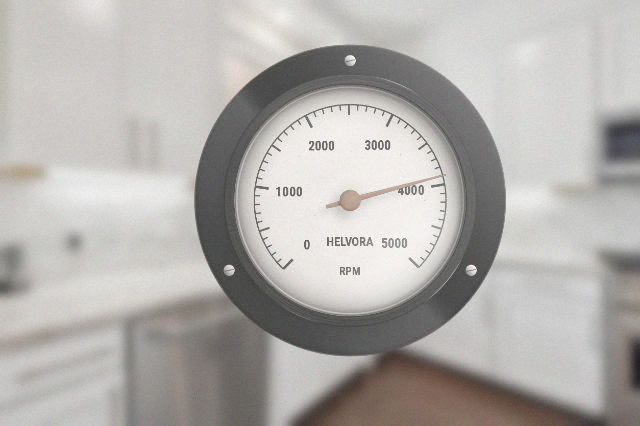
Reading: **3900** rpm
